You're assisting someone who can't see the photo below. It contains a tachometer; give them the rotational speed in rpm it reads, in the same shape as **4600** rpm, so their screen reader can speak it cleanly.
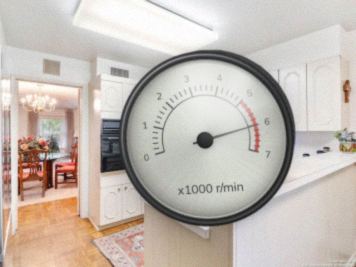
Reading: **6000** rpm
